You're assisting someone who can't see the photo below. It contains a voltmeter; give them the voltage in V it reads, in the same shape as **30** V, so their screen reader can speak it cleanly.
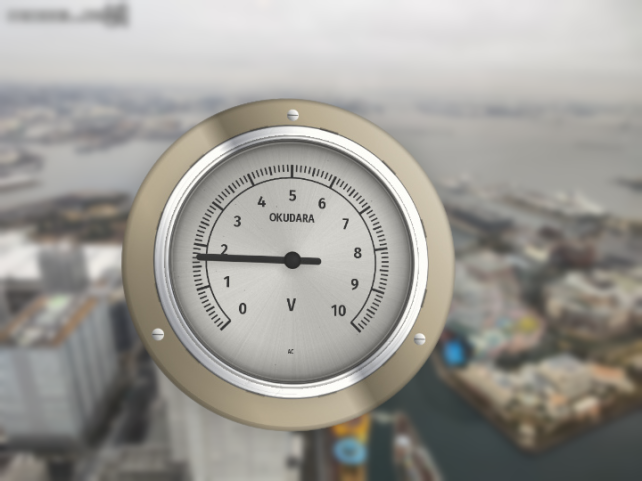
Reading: **1.7** V
